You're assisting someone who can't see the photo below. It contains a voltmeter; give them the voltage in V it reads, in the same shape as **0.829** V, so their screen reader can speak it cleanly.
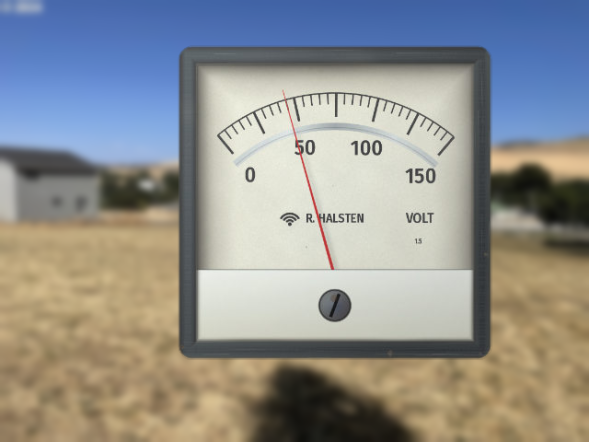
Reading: **45** V
